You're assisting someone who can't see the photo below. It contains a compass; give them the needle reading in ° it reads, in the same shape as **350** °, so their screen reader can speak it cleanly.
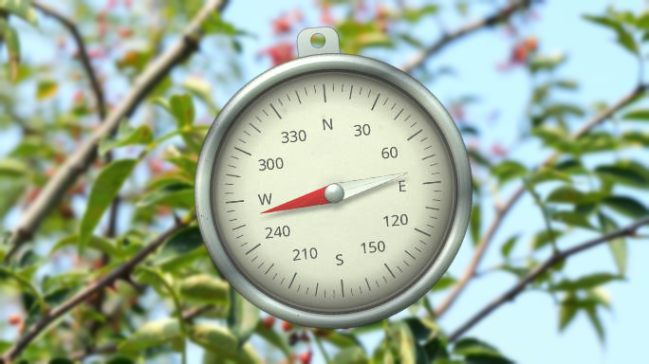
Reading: **260** °
